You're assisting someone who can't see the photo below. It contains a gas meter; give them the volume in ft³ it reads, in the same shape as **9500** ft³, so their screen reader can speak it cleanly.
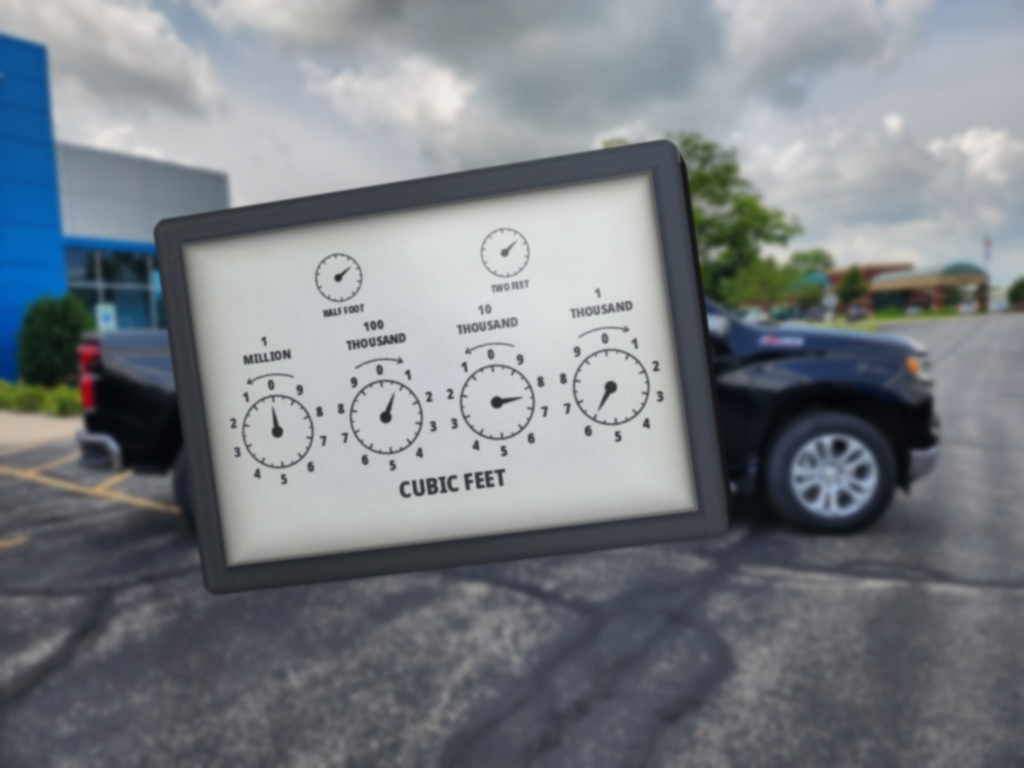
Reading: **7600** ft³
